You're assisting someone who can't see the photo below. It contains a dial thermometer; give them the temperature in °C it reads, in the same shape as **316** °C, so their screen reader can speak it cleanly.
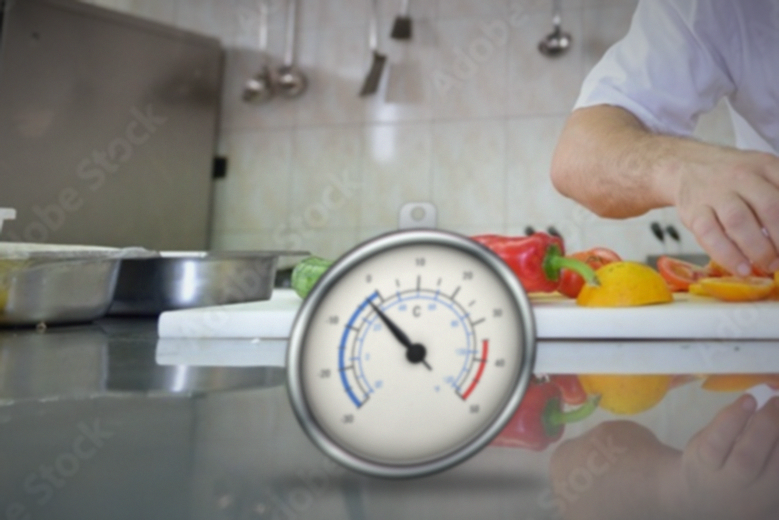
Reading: **-2.5** °C
